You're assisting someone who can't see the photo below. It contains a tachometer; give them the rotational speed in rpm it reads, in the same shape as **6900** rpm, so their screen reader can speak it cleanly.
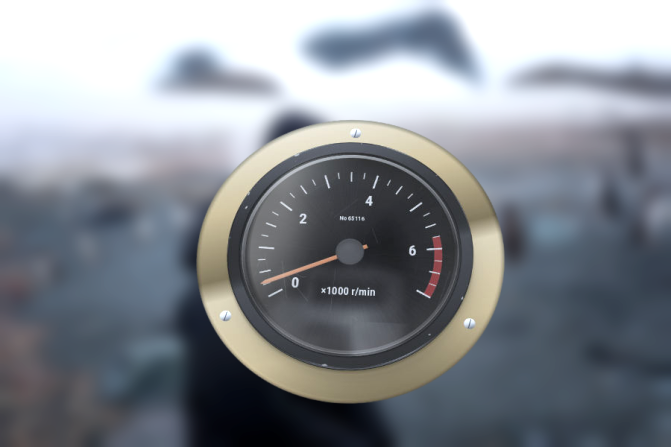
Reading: **250** rpm
